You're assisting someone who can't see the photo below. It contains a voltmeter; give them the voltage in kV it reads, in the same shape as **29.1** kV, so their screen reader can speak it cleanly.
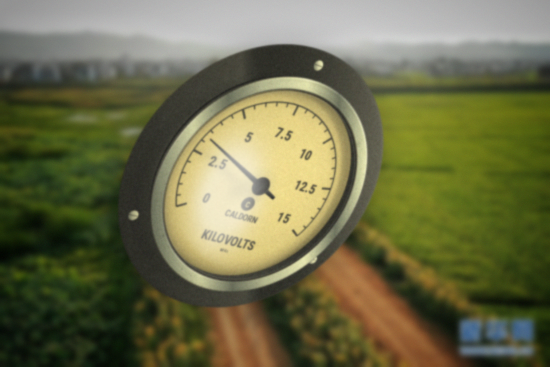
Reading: **3.25** kV
